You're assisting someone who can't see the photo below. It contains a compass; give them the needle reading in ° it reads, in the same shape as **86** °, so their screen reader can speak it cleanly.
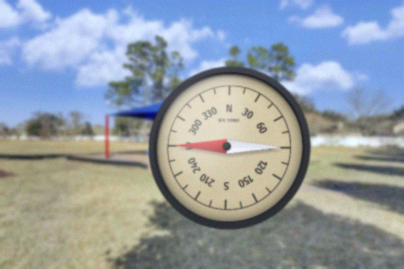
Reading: **270** °
